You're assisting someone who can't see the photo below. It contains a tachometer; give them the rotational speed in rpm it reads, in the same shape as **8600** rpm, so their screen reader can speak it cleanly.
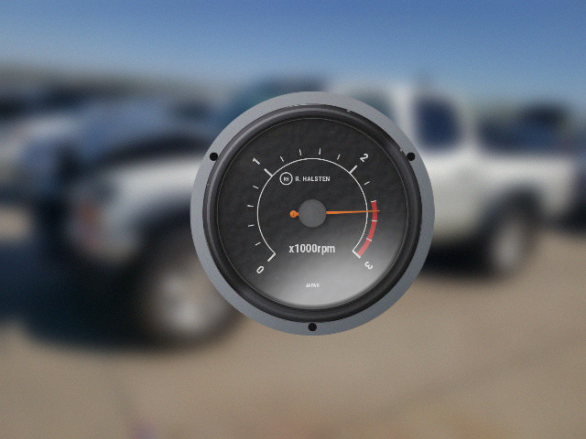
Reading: **2500** rpm
